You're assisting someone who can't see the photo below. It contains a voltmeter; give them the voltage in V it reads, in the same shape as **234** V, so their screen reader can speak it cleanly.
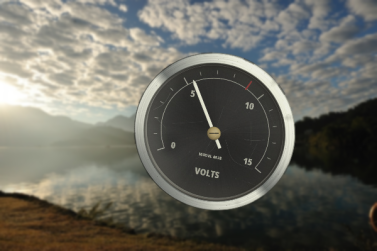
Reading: **5.5** V
